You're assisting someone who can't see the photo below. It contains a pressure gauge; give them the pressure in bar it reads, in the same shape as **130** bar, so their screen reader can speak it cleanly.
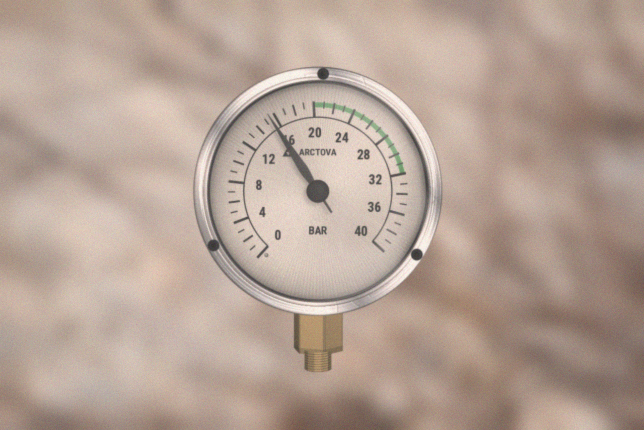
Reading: **15.5** bar
